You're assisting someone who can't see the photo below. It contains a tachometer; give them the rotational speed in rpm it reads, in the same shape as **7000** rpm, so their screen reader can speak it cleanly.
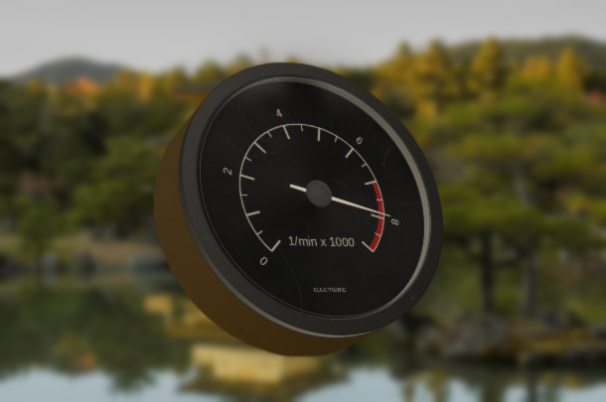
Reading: **8000** rpm
